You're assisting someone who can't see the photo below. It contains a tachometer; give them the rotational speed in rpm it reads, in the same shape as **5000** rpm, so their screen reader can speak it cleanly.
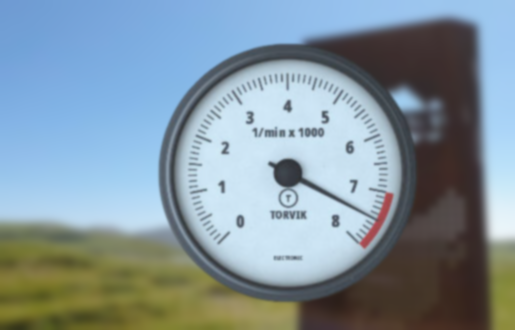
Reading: **7500** rpm
